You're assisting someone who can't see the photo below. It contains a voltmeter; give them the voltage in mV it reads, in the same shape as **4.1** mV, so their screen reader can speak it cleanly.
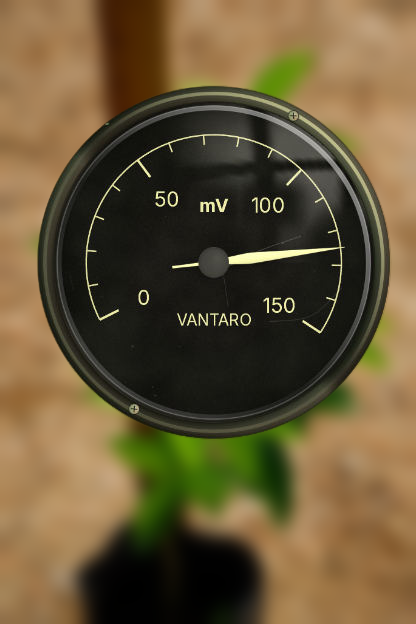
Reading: **125** mV
